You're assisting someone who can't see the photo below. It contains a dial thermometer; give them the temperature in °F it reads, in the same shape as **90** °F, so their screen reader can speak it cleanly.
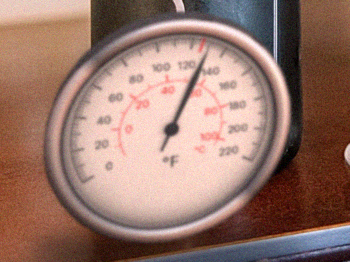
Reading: **130** °F
